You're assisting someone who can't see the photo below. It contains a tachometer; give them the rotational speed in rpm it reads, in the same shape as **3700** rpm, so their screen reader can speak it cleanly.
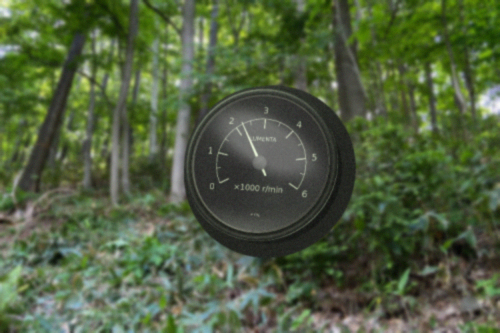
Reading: **2250** rpm
